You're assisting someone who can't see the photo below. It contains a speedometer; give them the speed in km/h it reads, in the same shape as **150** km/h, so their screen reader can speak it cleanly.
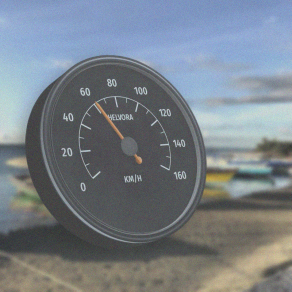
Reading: **60** km/h
